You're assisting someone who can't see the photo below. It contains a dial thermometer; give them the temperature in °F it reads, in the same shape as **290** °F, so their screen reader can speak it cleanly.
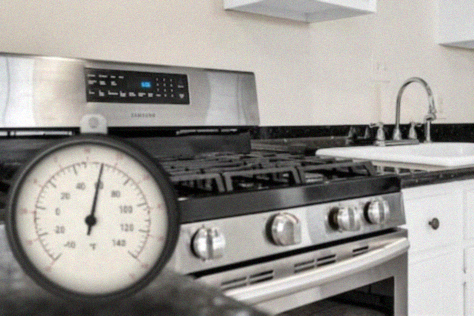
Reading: **60** °F
